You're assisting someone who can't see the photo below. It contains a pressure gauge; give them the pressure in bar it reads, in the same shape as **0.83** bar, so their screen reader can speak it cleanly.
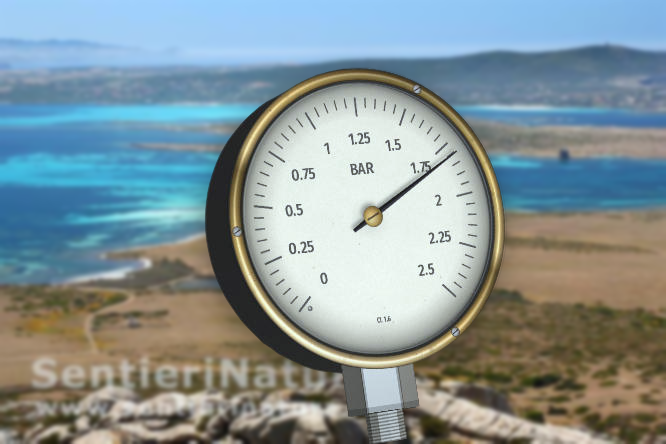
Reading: **1.8** bar
